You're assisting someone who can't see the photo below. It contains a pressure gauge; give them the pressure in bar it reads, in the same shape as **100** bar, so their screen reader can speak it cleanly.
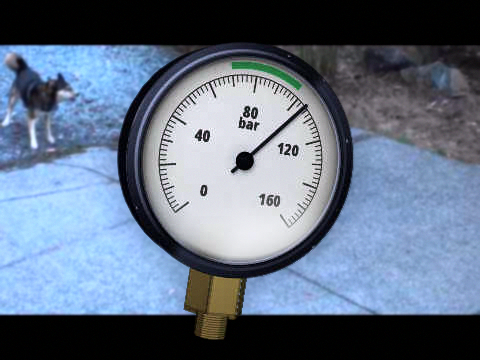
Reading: **104** bar
